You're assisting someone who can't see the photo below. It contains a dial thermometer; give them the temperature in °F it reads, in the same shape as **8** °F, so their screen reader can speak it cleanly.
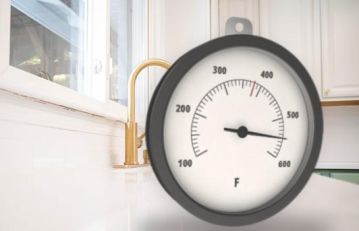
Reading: **550** °F
